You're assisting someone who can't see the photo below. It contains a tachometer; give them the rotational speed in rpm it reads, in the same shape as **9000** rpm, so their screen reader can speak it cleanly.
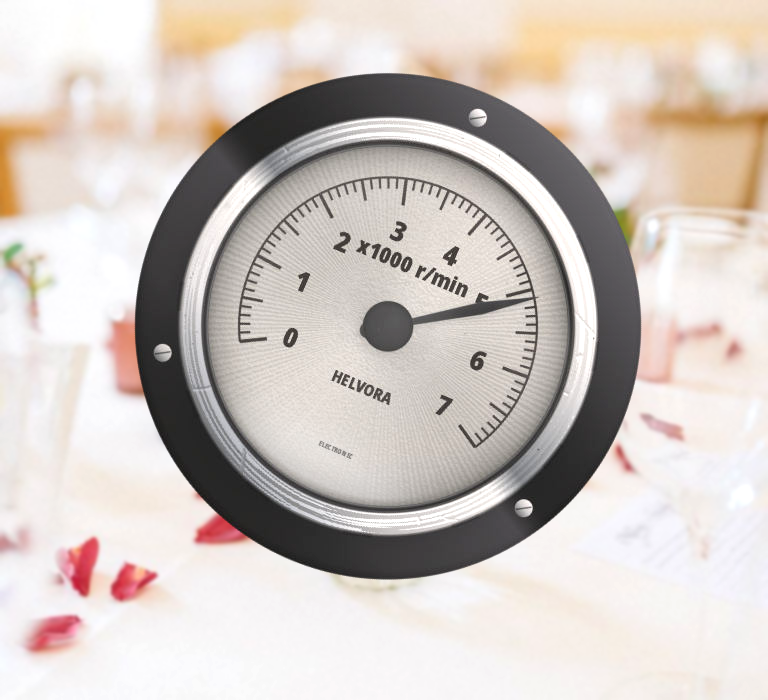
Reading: **5100** rpm
